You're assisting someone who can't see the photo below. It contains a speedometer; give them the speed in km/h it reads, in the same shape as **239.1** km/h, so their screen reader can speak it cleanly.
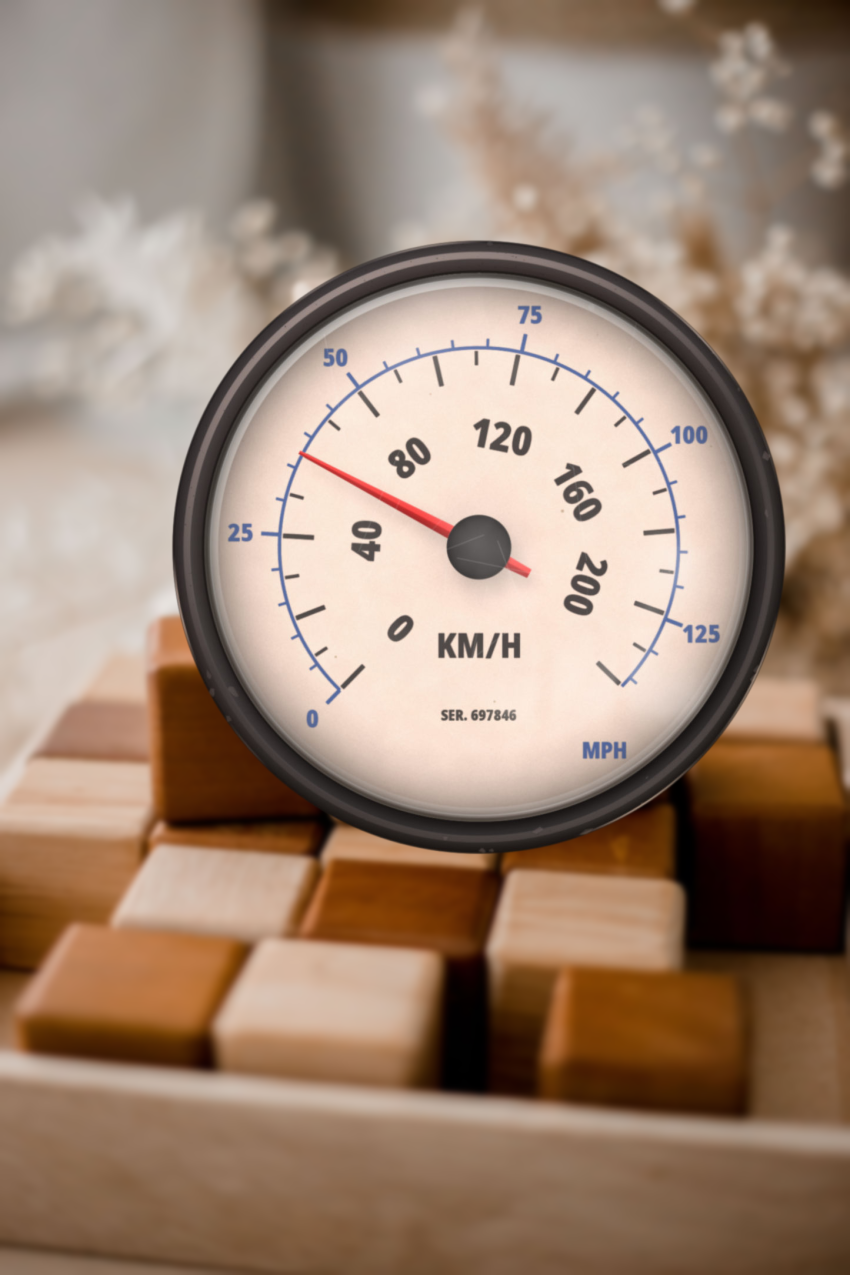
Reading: **60** km/h
